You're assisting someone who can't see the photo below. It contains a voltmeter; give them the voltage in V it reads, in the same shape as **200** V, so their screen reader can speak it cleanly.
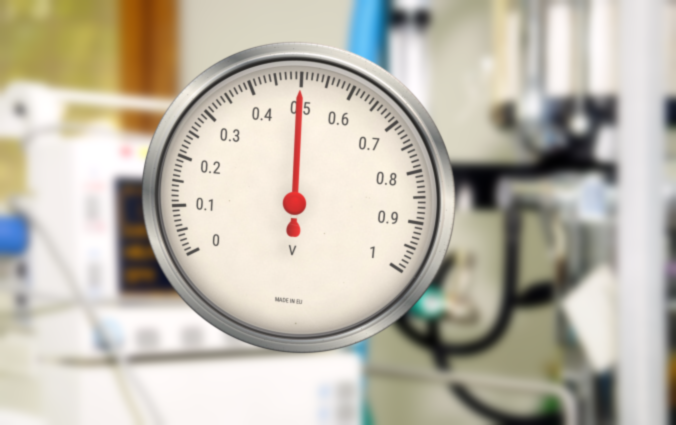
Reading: **0.5** V
